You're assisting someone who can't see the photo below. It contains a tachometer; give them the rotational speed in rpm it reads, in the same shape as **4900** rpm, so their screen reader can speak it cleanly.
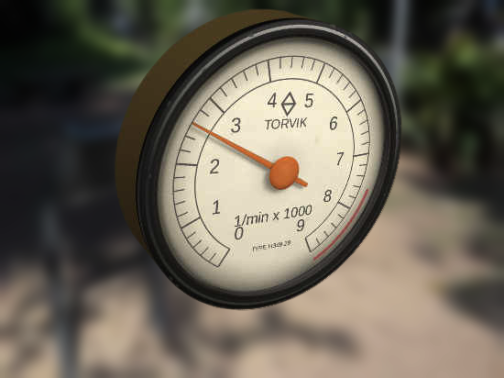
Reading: **2600** rpm
